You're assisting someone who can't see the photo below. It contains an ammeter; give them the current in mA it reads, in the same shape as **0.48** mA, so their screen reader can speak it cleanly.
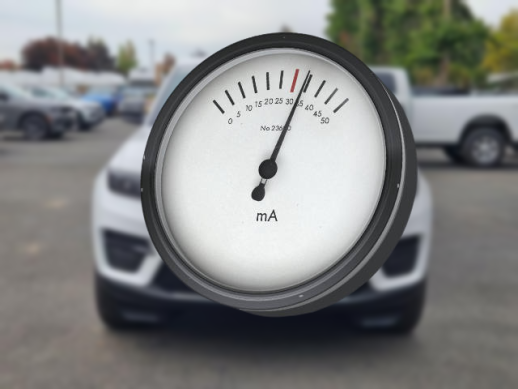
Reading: **35** mA
